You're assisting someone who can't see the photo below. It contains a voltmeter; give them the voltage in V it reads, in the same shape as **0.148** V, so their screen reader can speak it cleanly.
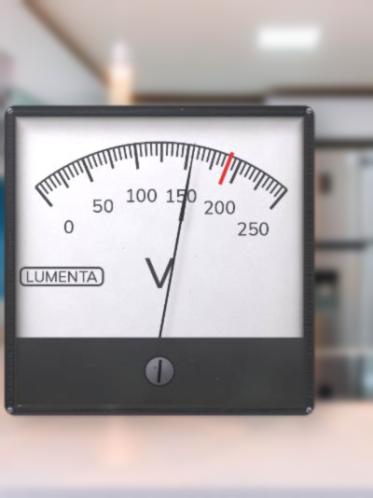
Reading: **155** V
